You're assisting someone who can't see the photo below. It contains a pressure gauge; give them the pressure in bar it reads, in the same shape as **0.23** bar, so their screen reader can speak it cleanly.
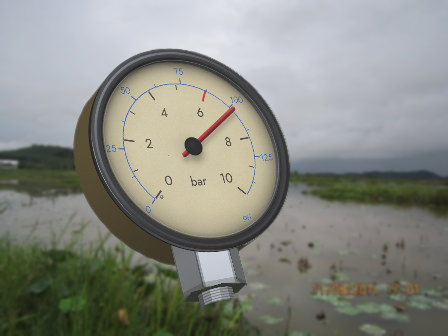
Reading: **7** bar
